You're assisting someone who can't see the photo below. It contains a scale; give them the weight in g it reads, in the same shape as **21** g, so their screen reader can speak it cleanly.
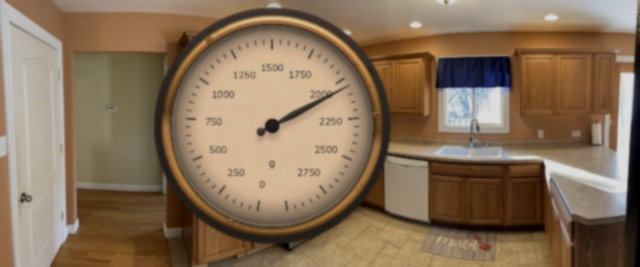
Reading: **2050** g
